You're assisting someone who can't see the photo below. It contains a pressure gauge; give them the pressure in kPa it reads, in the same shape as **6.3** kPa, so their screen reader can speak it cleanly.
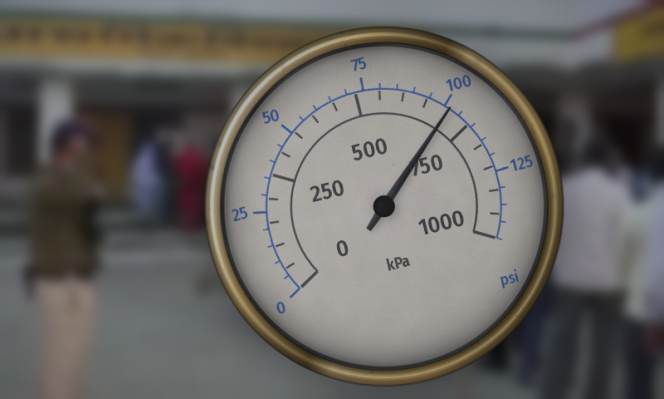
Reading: **700** kPa
